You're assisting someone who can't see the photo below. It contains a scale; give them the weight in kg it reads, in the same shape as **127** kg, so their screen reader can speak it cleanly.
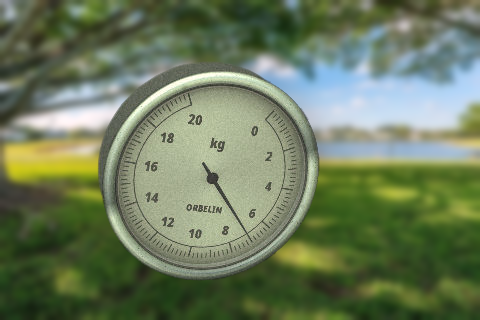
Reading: **7** kg
